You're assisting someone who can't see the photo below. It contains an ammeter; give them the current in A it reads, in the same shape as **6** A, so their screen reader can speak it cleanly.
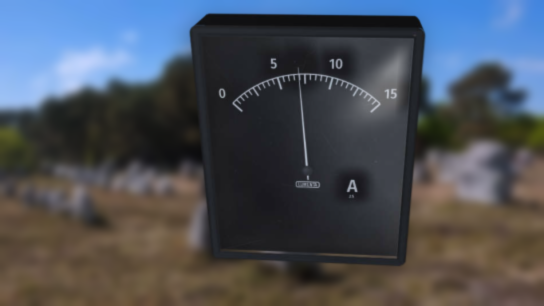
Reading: **7** A
